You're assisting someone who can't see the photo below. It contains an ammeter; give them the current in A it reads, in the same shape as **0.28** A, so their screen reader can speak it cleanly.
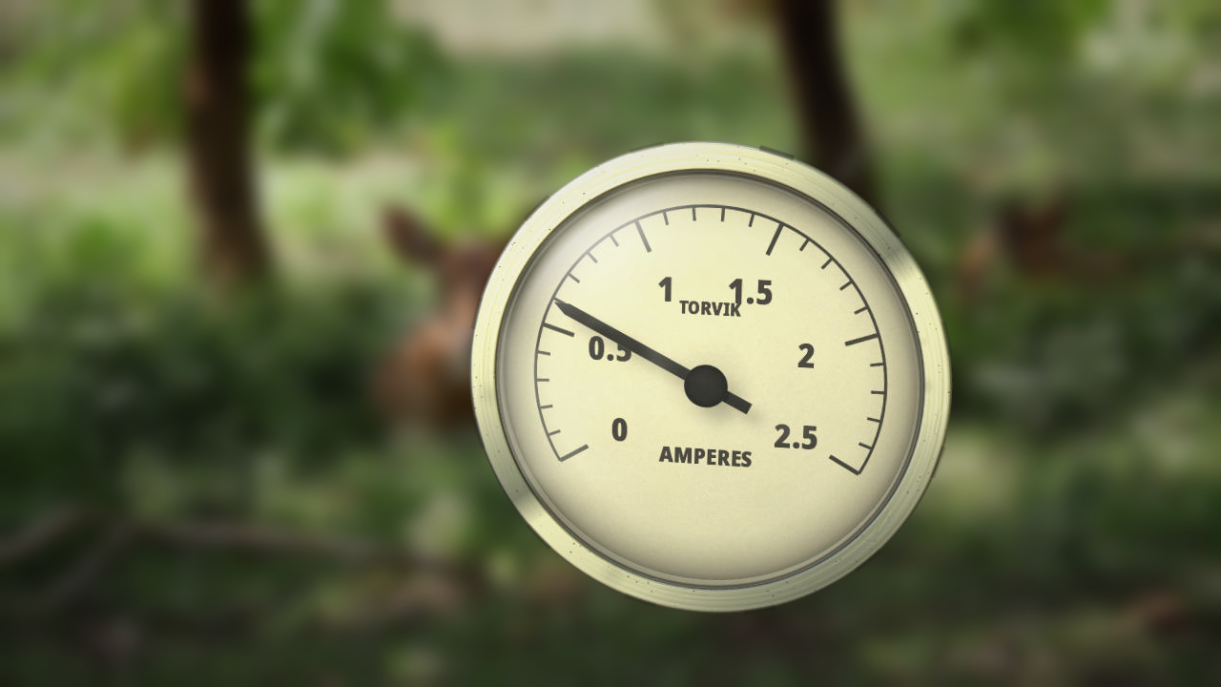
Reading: **0.6** A
